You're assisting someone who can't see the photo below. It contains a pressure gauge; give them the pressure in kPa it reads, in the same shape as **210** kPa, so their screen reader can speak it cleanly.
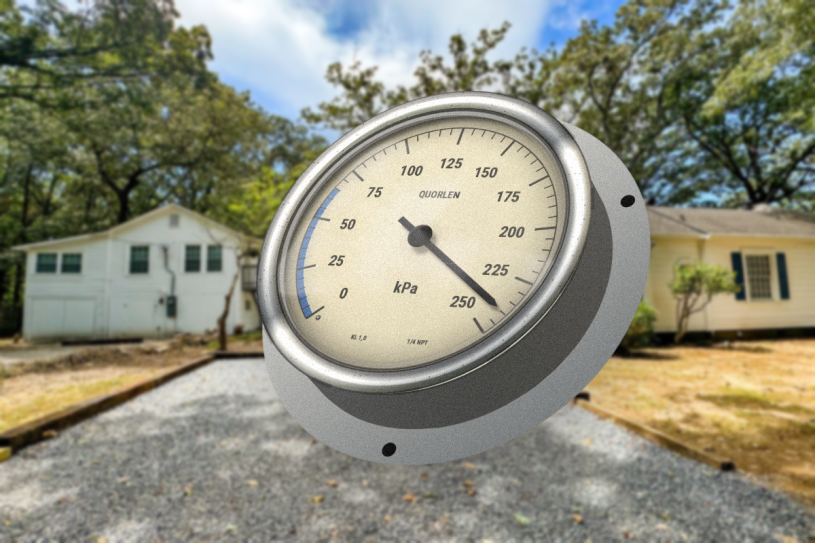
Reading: **240** kPa
